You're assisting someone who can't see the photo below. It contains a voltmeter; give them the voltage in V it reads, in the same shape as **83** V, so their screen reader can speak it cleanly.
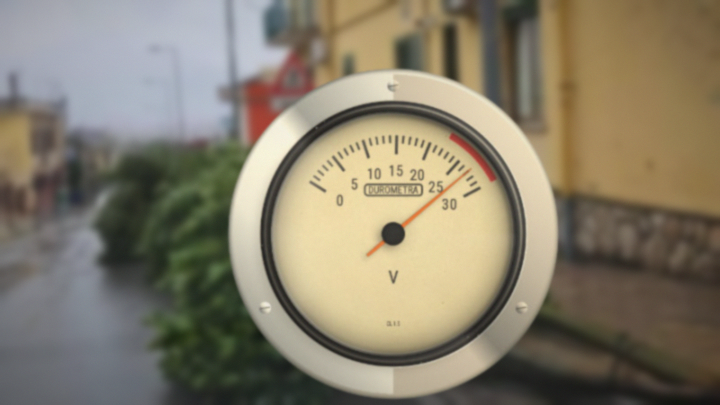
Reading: **27** V
